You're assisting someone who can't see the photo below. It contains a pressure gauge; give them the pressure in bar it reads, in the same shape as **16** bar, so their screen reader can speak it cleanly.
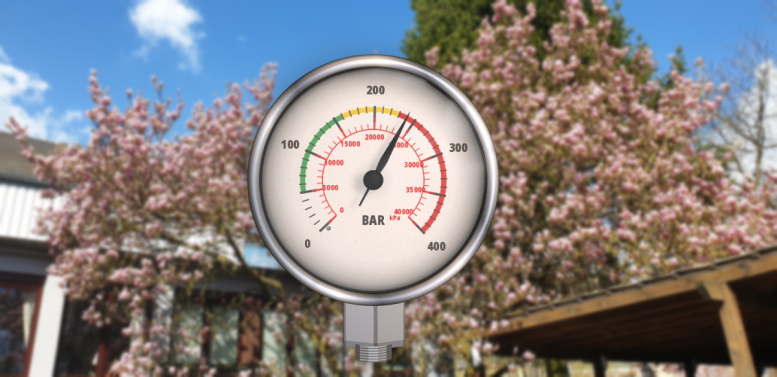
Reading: **240** bar
